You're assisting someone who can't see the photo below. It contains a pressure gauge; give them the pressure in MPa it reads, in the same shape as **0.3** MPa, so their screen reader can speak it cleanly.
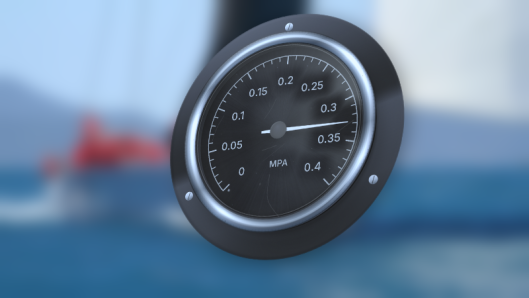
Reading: **0.33** MPa
